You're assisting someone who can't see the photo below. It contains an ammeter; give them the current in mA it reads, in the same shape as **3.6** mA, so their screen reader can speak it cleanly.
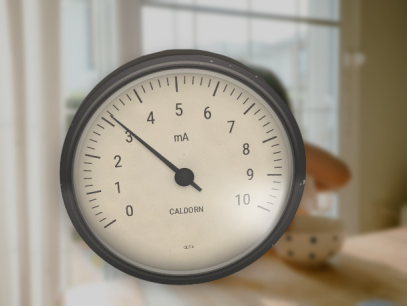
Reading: **3.2** mA
